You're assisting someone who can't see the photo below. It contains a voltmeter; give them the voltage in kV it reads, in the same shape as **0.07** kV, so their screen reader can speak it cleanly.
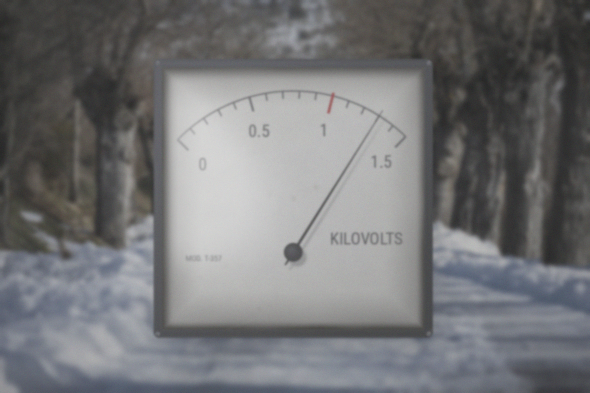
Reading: **1.3** kV
